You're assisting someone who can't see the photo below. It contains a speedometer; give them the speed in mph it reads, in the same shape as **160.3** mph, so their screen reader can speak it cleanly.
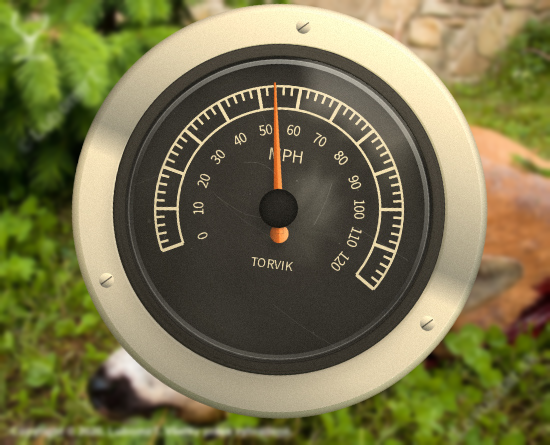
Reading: **54** mph
